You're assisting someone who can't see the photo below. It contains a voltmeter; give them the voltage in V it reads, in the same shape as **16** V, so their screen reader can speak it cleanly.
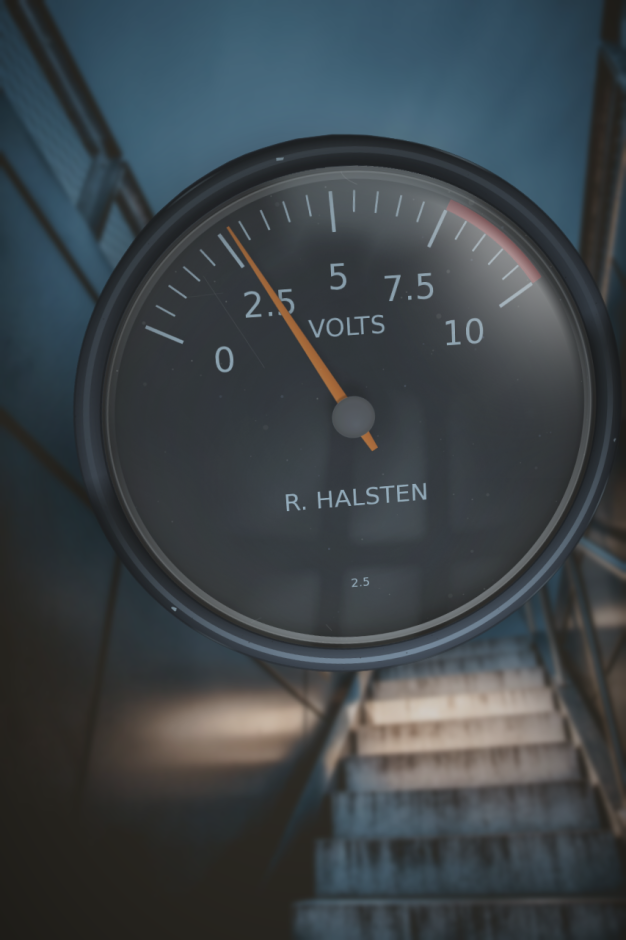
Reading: **2.75** V
